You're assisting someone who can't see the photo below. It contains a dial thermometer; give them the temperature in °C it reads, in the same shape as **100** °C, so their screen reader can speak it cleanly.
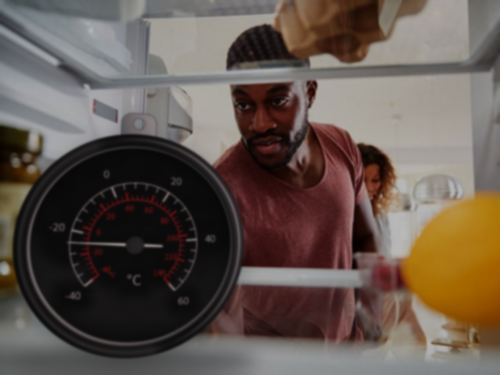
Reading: **-24** °C
